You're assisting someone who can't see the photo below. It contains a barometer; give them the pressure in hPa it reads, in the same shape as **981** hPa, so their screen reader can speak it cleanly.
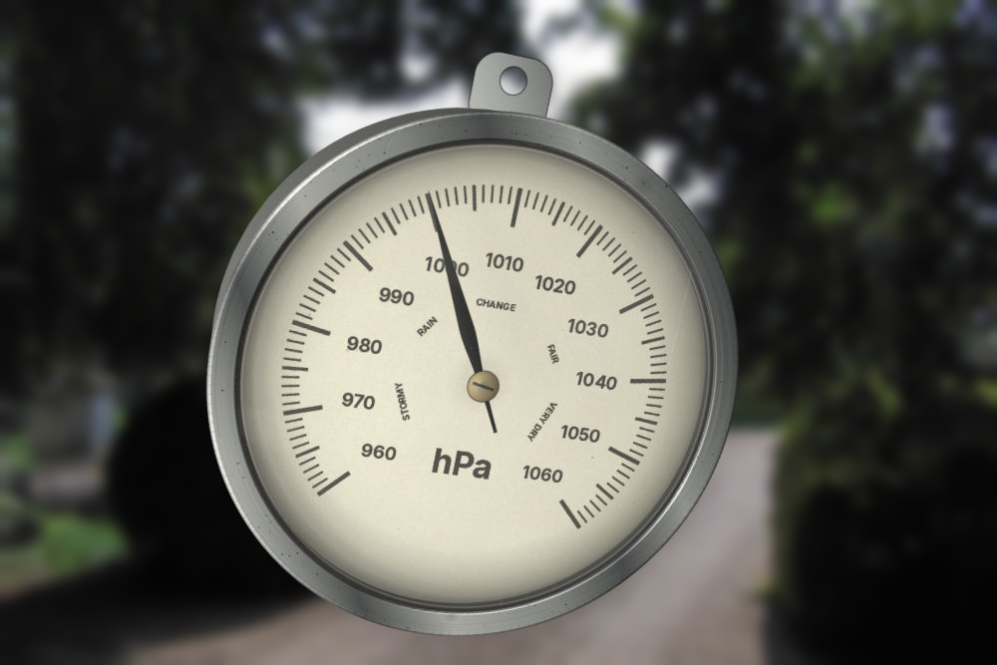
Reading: **1000** hPa
